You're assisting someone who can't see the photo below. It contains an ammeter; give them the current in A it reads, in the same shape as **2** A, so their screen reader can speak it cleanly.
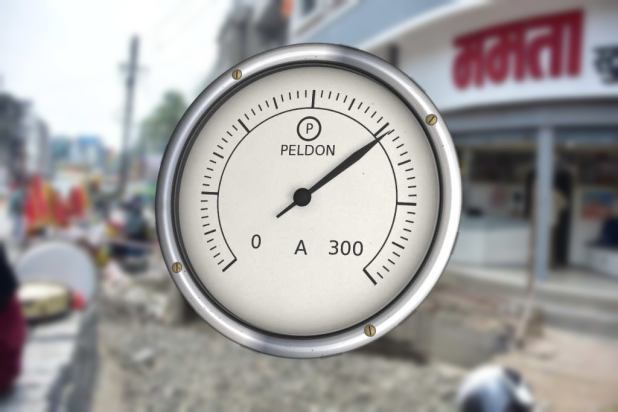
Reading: **205** A
